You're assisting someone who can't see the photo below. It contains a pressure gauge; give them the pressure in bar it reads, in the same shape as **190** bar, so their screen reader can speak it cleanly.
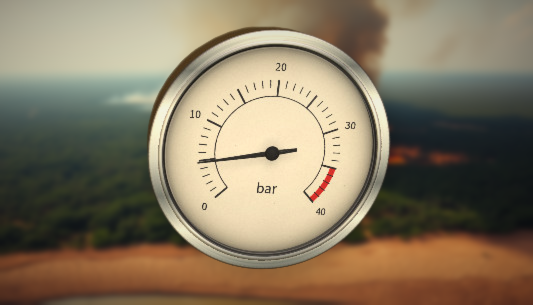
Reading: **5** bar
